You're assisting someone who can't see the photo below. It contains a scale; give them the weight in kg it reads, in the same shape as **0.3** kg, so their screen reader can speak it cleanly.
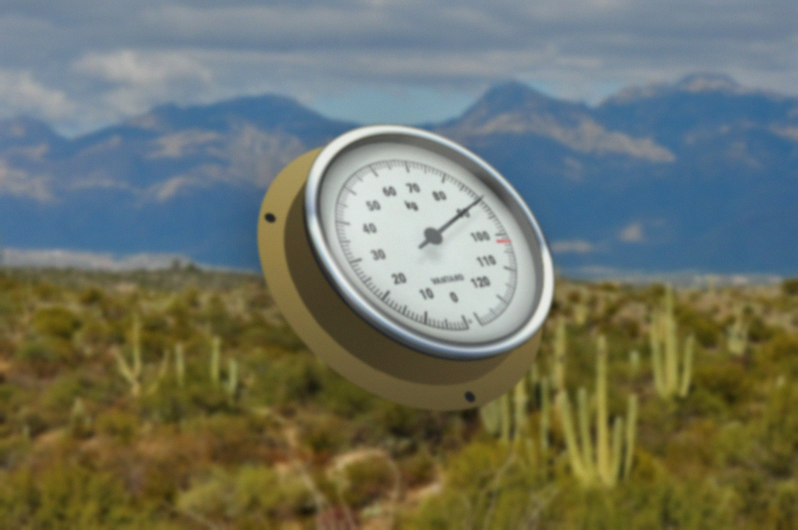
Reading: **90** kg
